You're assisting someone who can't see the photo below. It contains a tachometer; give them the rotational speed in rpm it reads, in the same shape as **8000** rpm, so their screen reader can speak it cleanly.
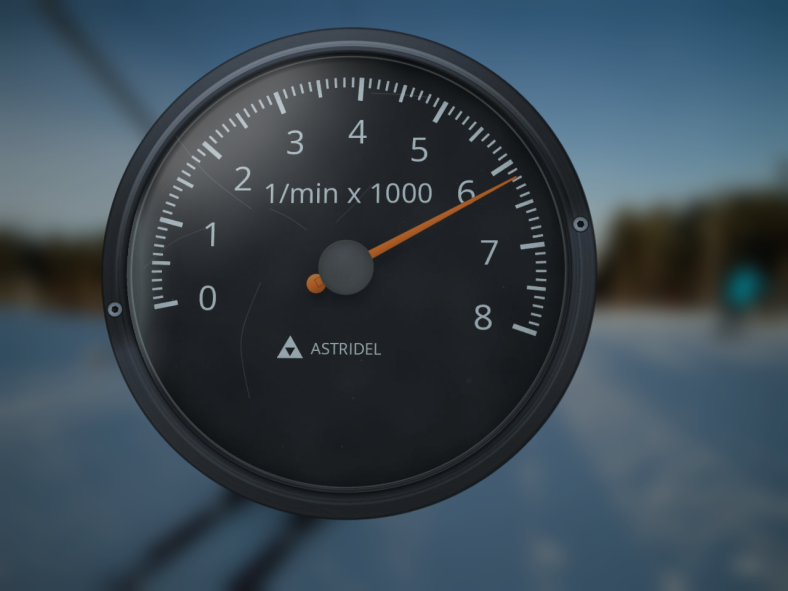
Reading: **6200** rpm
